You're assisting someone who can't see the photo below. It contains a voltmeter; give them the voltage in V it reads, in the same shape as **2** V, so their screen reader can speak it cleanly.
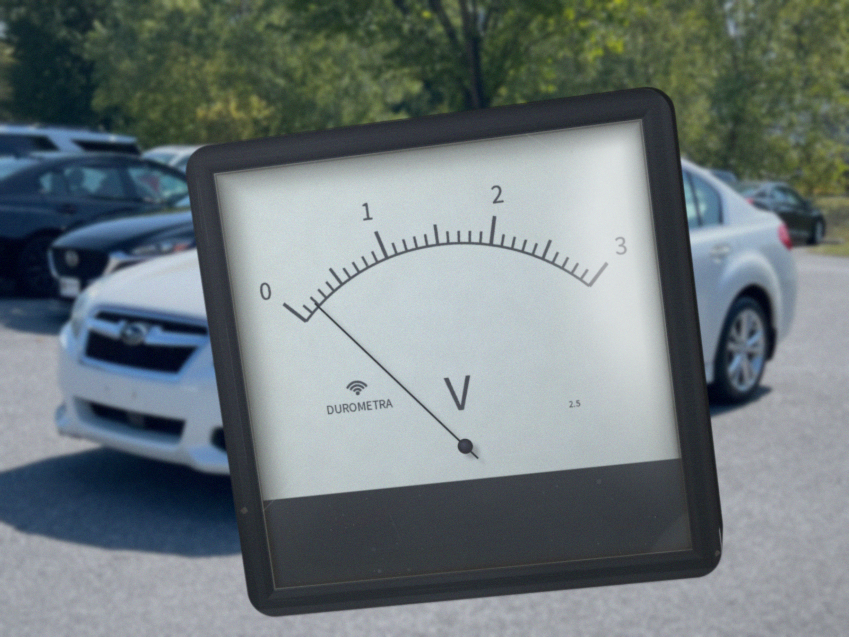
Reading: **0.2** V
